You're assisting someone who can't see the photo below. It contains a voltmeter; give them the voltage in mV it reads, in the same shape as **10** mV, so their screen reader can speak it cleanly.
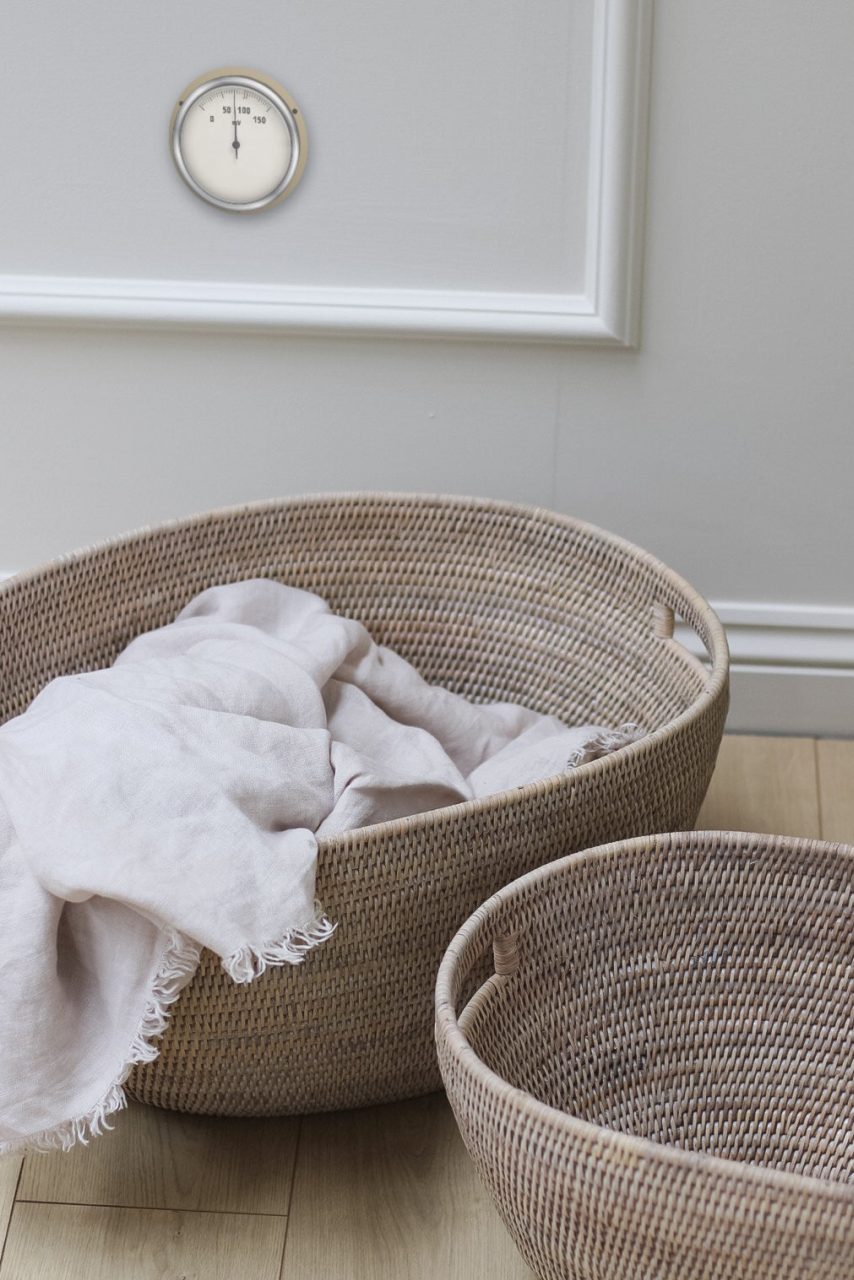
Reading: **75** mV
